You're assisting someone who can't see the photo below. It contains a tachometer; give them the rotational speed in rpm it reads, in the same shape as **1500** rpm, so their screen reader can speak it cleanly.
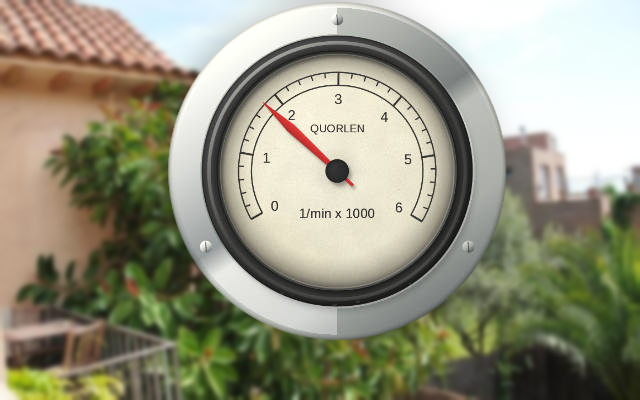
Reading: **1800** rpm
